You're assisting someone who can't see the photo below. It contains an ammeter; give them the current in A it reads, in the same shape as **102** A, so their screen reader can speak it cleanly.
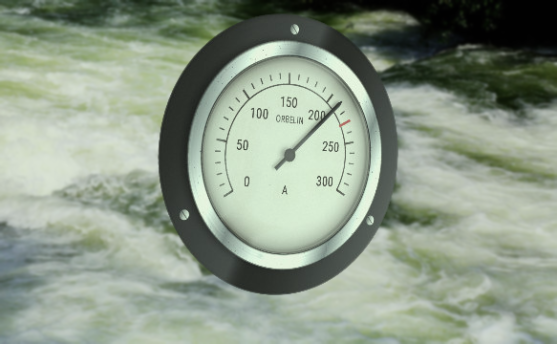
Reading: **210** A
